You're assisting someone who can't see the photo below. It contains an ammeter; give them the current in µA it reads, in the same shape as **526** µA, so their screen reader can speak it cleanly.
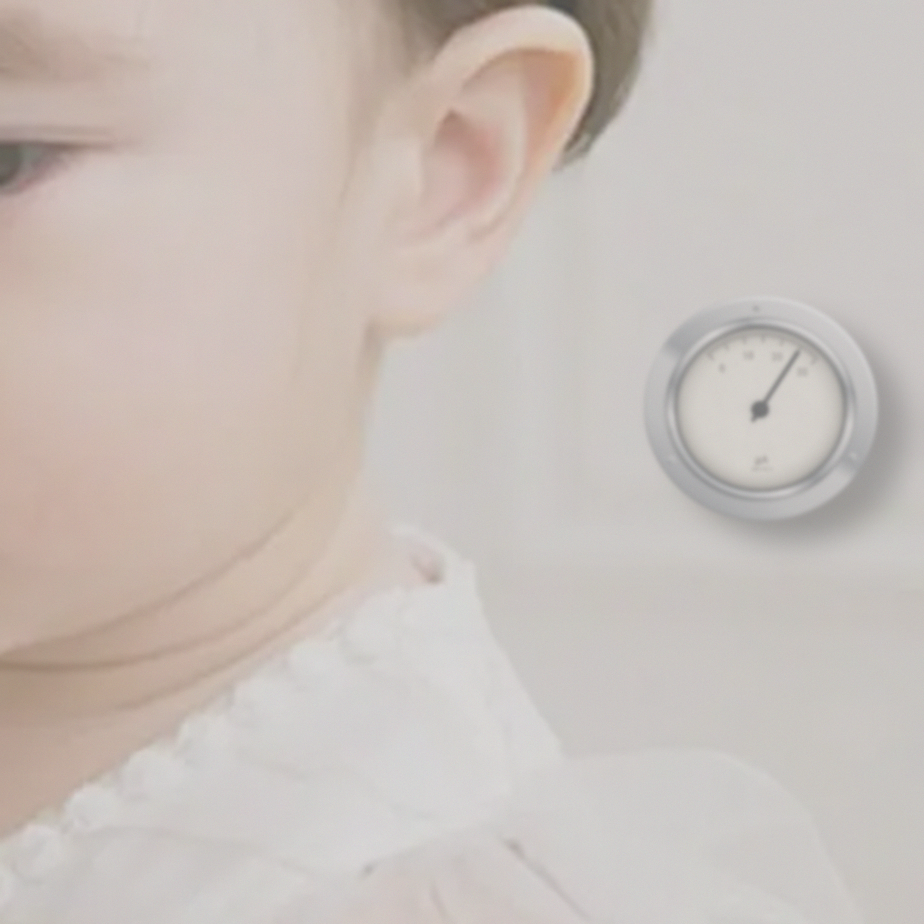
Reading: **25** µA
